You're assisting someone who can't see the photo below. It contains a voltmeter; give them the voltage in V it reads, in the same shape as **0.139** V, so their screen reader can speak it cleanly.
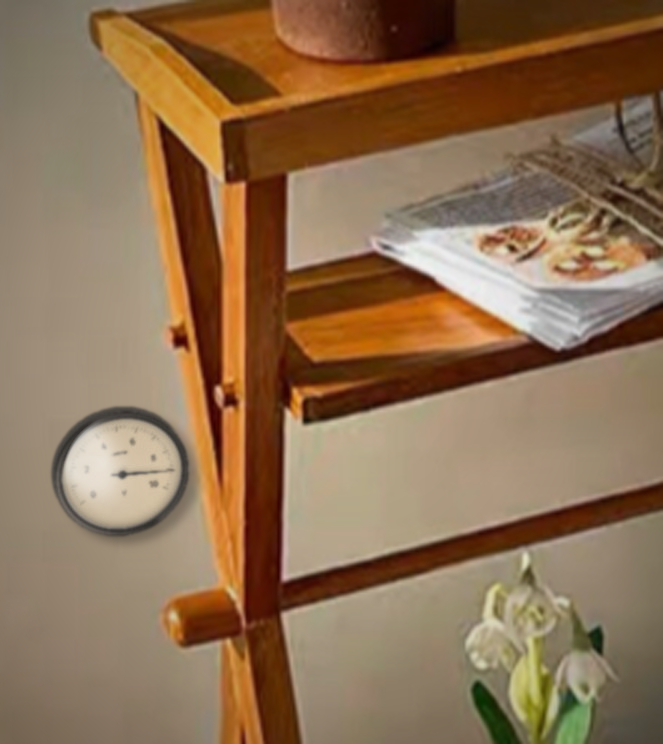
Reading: **9** V
